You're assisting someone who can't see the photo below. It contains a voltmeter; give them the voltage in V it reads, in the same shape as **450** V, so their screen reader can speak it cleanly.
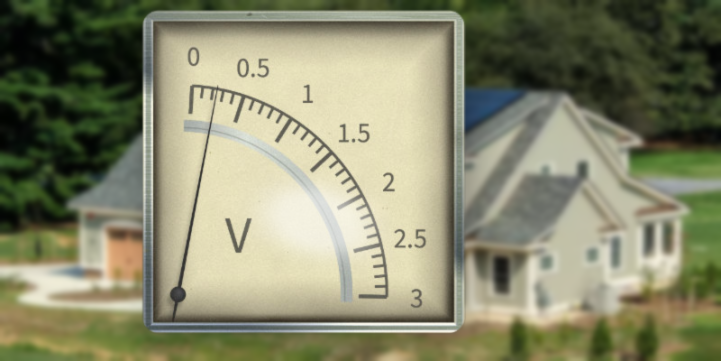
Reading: **0.25** V
